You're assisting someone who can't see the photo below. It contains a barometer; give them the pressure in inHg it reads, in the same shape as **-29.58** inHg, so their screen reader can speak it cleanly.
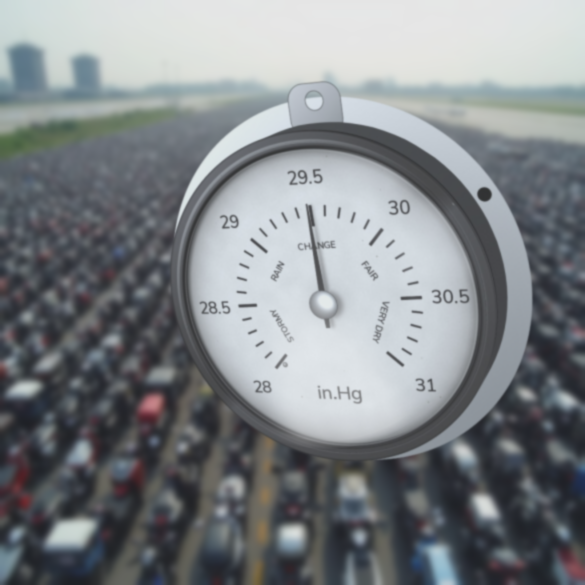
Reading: **29.5** inHg
